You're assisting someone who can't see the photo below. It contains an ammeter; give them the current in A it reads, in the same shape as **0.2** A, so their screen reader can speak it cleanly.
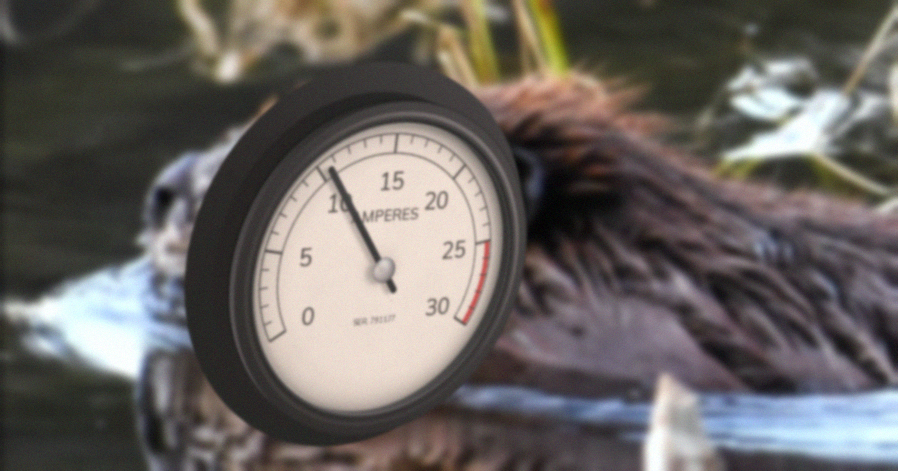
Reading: **10.5** A
